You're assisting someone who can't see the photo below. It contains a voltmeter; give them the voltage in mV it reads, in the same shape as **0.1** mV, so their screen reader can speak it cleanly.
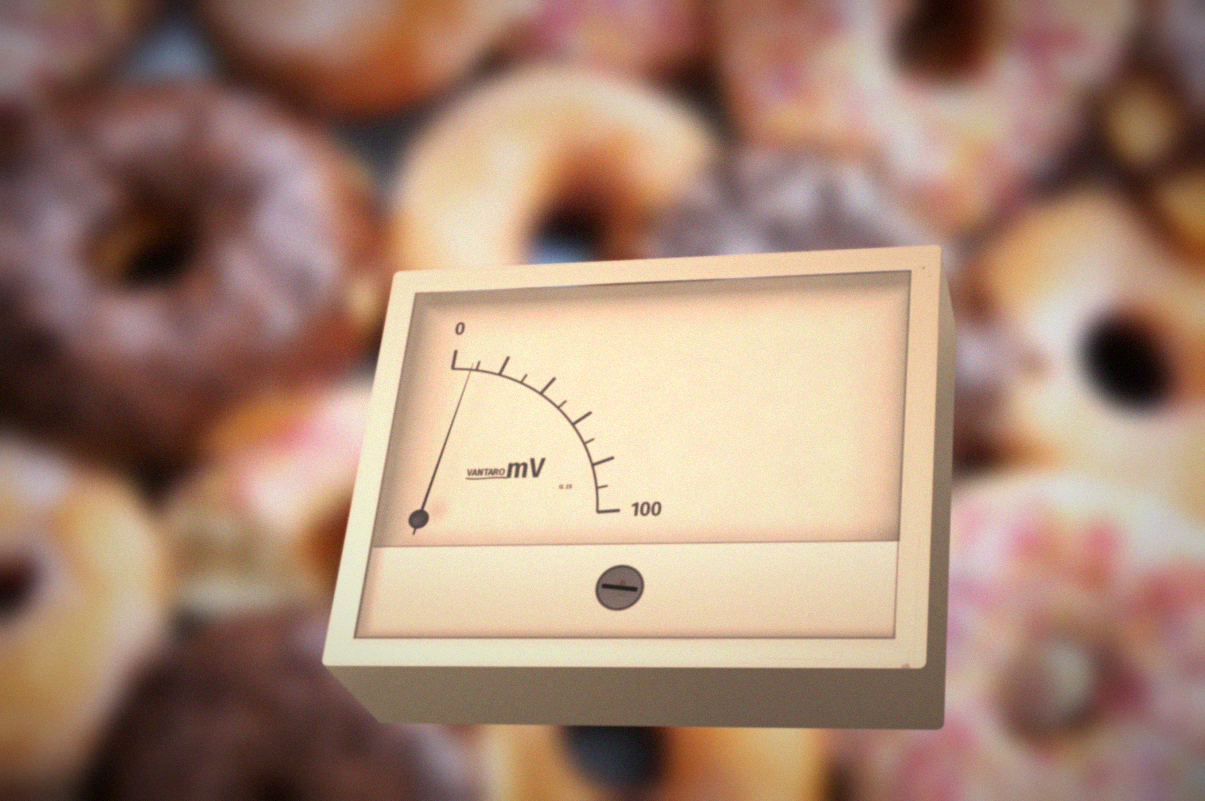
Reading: **10** mV
